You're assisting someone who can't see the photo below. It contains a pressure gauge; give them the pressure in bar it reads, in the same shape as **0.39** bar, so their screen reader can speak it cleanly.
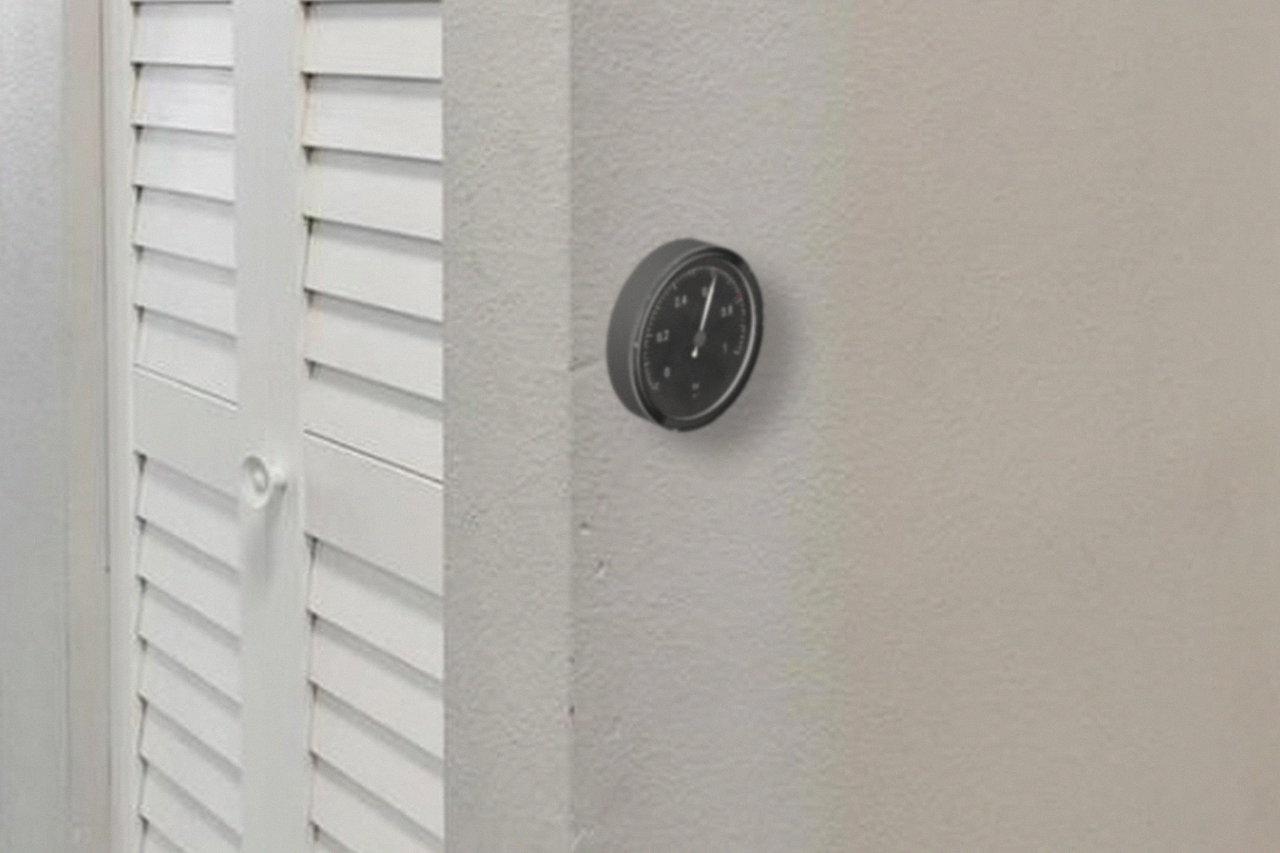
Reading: **0.6** bar
